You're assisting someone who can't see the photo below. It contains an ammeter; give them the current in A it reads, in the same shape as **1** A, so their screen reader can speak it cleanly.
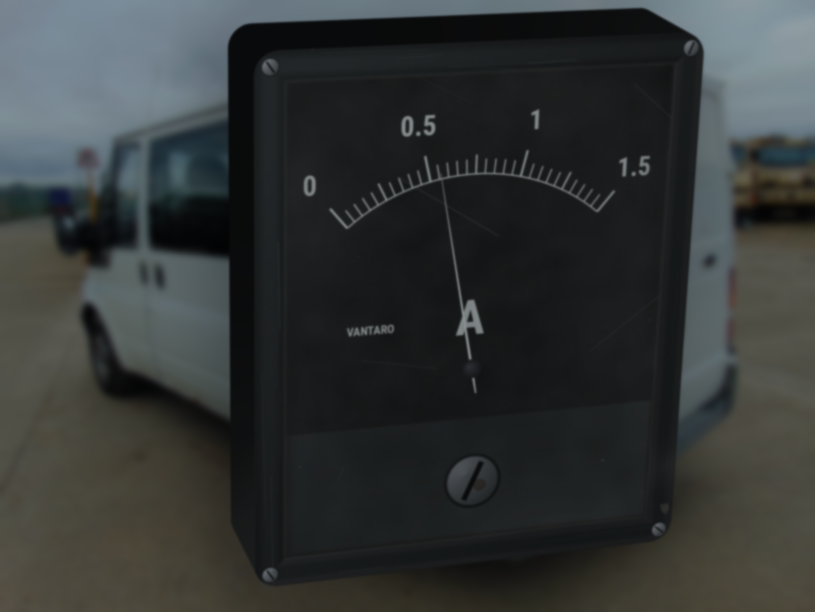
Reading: **0.55** A
